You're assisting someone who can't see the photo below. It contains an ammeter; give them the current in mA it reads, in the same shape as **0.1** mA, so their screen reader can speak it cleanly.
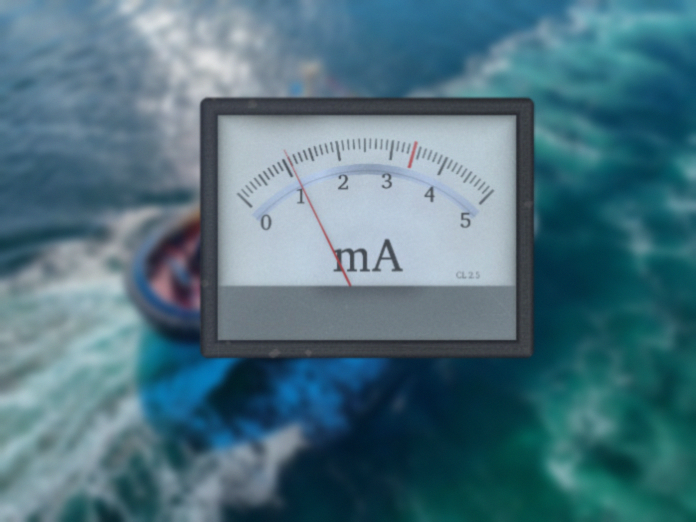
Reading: **1.1** mA
